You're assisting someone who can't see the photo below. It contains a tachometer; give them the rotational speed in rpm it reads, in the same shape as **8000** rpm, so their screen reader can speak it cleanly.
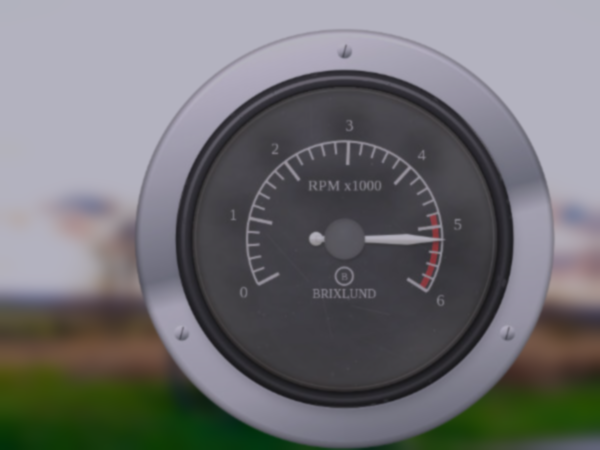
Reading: **5200** rpm
